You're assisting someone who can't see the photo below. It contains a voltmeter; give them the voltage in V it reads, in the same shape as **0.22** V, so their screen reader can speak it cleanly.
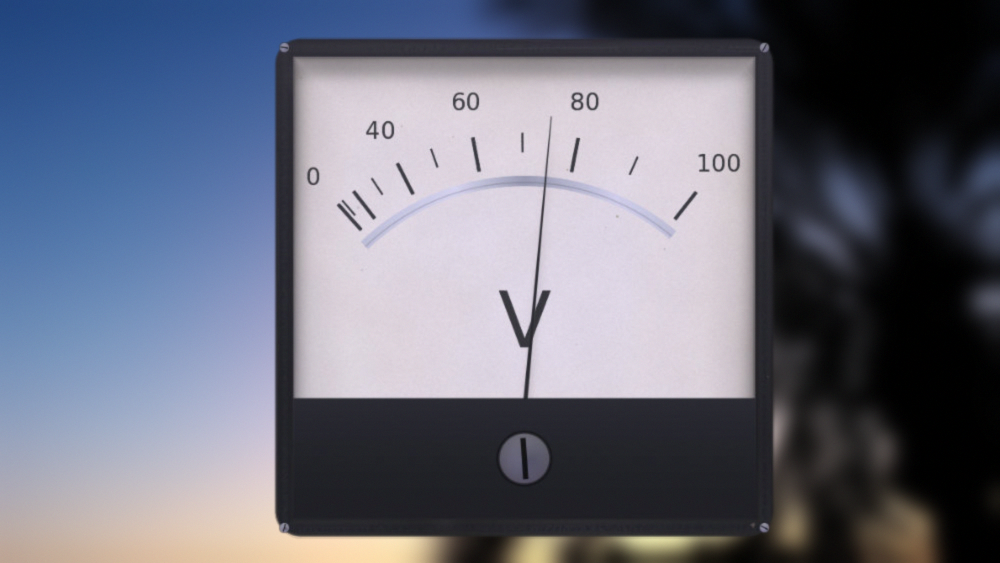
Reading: **75** V
